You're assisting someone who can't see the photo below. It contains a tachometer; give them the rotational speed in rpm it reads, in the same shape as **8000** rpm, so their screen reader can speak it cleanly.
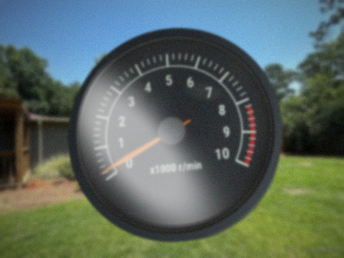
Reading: **200** rpm
